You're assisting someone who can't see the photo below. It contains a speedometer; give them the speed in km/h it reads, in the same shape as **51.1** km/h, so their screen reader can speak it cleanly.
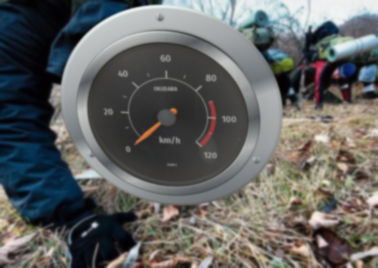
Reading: **0** km/h
